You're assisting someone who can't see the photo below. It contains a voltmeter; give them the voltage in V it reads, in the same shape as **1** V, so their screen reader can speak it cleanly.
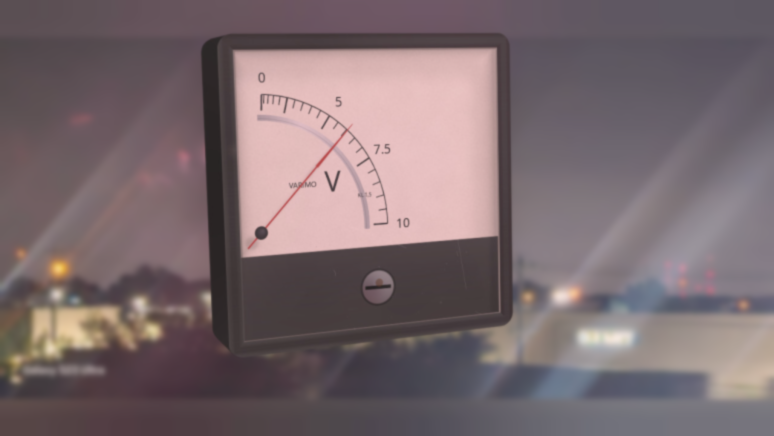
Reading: **6** V
